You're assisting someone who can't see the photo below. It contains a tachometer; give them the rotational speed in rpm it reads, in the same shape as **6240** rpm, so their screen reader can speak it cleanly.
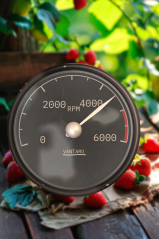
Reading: **4500** rpm
